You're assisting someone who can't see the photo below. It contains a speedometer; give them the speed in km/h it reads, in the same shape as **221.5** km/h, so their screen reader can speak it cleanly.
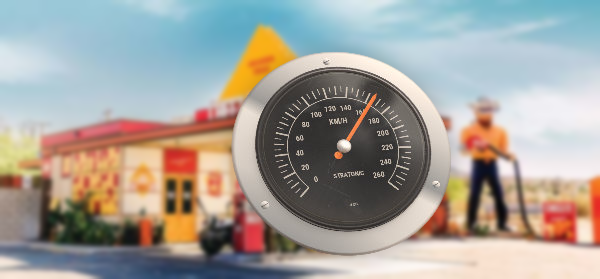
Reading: **165** km/h
